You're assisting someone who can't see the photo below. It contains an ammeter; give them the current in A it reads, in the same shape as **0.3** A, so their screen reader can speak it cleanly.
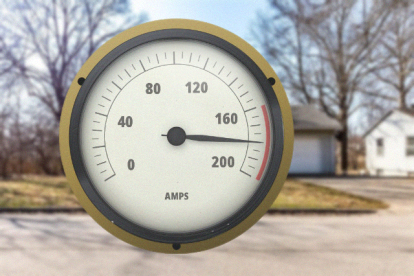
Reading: **180** A
